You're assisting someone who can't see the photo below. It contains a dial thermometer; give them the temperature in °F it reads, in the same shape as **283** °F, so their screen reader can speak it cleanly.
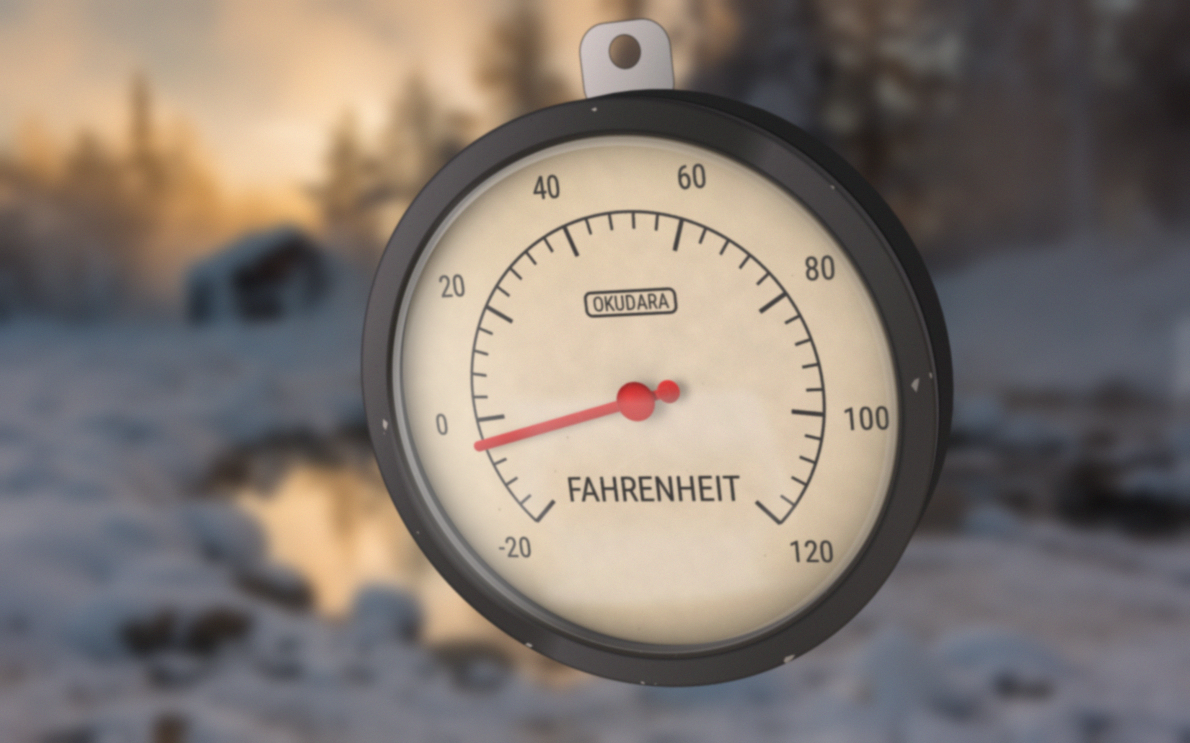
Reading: **-4** °F
